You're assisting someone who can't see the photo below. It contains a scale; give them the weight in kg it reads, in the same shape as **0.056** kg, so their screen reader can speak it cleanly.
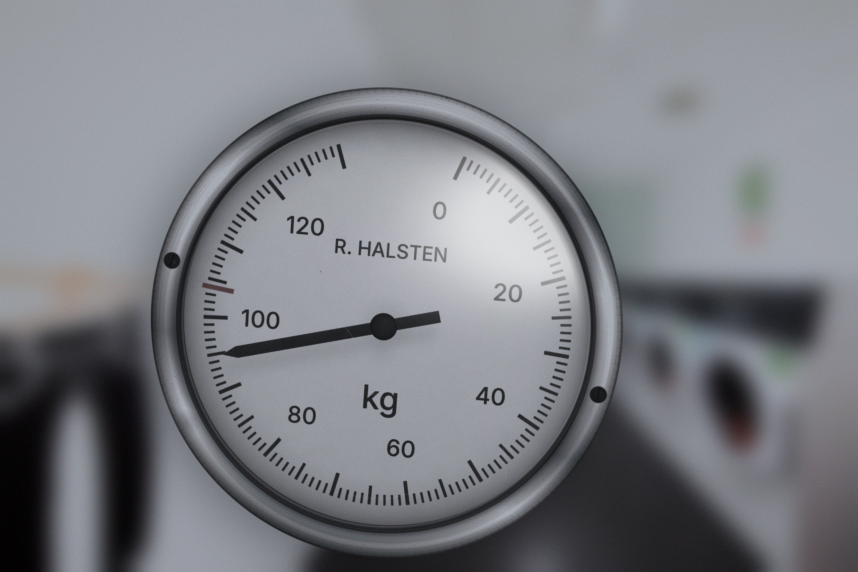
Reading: **95** kg
